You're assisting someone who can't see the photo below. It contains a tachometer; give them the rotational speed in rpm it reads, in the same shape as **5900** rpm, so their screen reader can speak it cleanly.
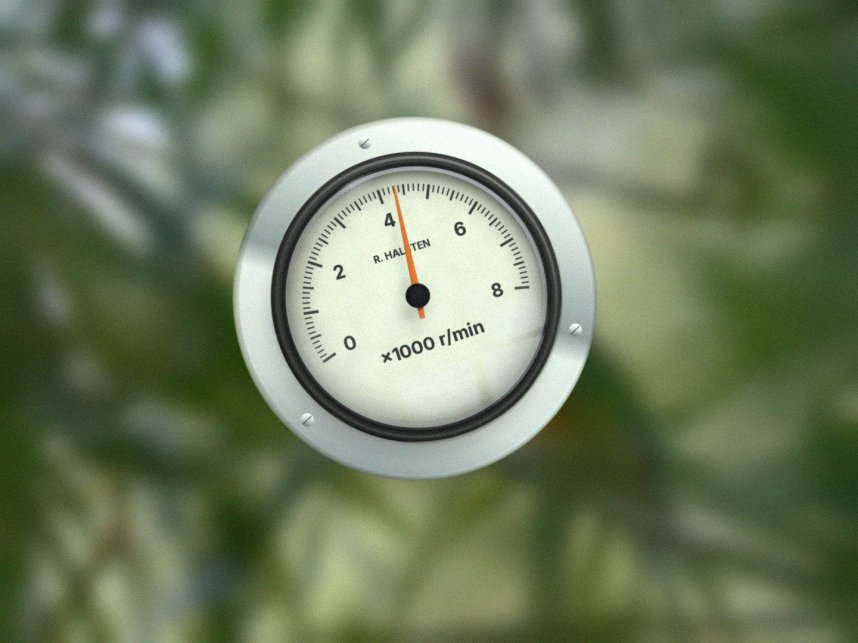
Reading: **4300** rpm
